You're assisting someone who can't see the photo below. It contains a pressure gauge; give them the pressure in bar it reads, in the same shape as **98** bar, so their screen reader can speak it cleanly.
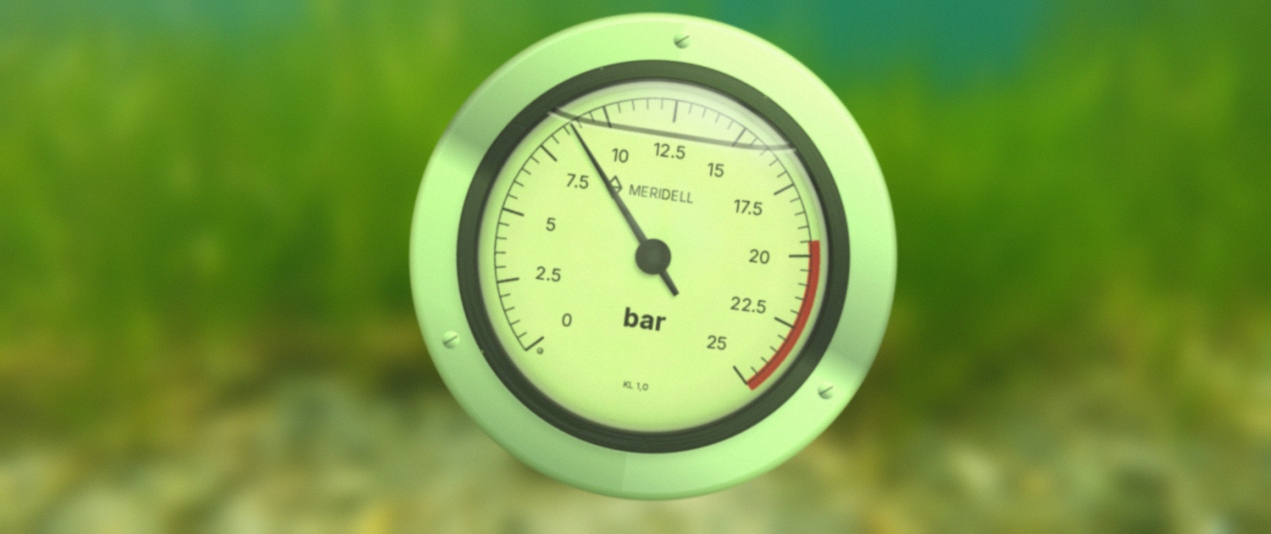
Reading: **8.75** bar
